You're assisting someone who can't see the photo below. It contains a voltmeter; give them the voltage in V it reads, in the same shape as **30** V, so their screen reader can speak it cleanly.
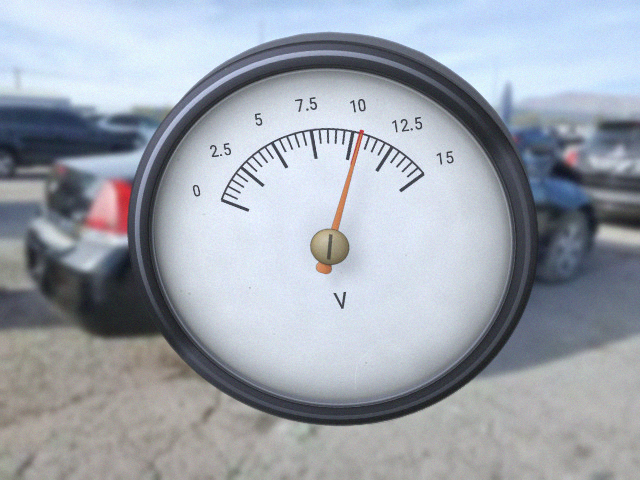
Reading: **10.5** V
